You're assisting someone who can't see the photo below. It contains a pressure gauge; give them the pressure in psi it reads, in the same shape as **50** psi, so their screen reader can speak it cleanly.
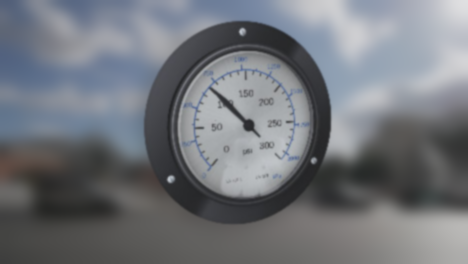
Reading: **100** psi
